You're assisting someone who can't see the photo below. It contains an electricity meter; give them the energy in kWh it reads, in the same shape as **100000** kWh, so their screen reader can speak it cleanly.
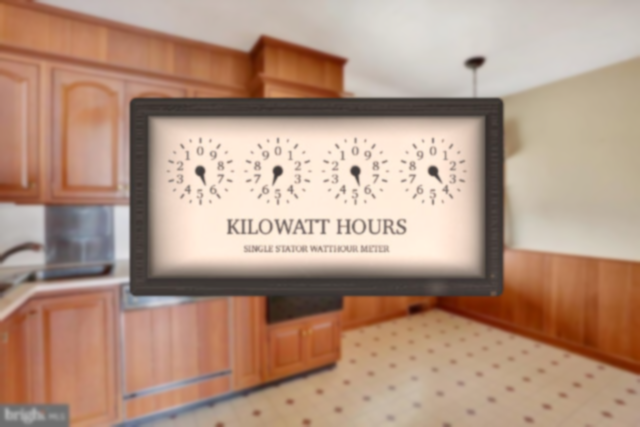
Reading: **5554** kWh
